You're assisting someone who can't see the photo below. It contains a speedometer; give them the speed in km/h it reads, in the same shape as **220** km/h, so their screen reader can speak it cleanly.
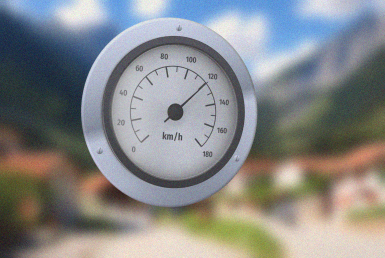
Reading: **120** km/h
